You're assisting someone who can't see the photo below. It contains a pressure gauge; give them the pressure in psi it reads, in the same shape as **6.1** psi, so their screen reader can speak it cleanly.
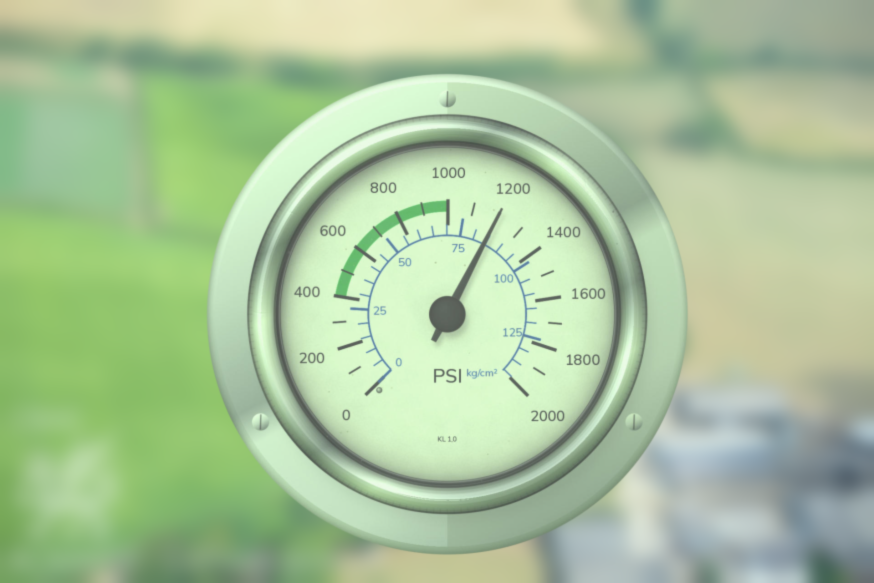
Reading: **1200** psi
